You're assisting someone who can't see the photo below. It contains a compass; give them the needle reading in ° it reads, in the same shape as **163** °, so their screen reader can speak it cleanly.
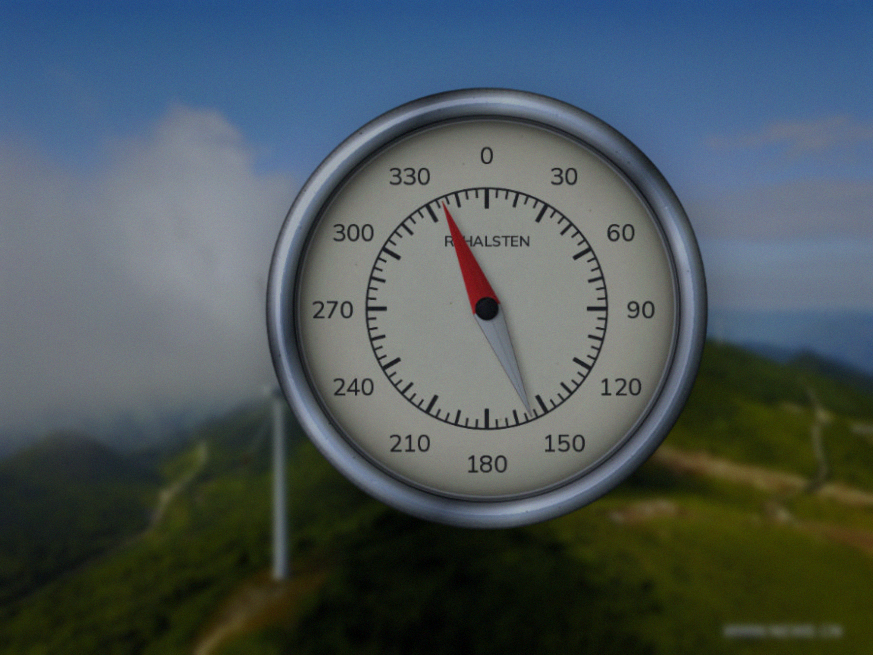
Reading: **337.5** °
